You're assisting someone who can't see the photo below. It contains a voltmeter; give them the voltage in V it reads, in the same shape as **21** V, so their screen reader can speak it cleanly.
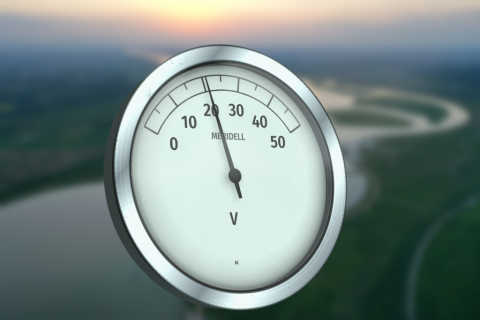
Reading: **20** V
